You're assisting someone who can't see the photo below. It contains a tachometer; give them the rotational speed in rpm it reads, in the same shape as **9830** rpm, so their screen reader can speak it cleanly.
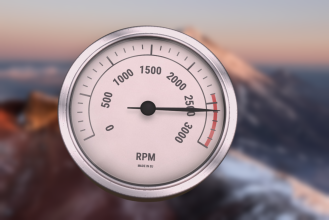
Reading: **2600** rpm
